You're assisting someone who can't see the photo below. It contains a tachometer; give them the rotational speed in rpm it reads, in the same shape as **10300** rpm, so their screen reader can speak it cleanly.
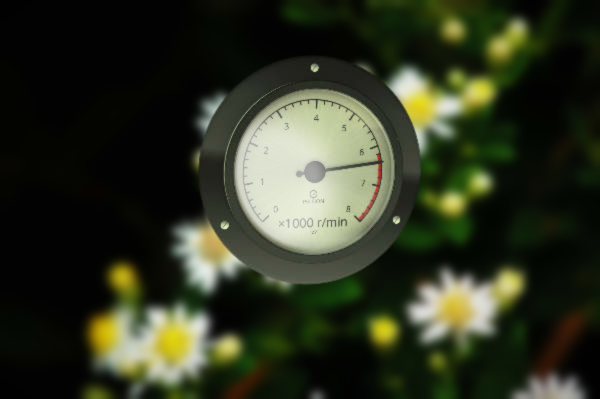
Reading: **6400** rpm
